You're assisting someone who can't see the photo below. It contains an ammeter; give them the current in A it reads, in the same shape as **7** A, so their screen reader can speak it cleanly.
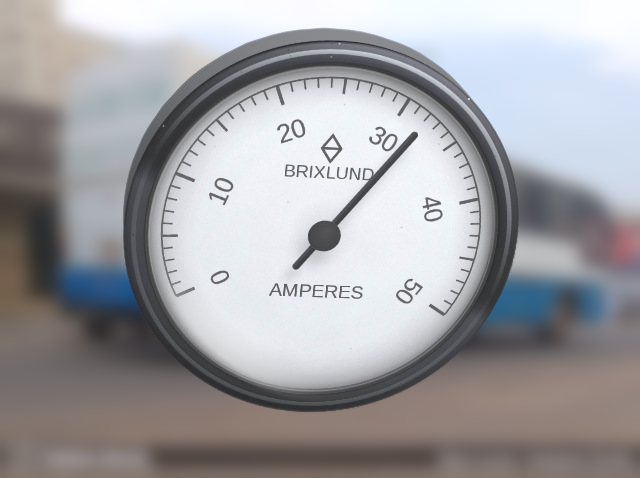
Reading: **32** A
